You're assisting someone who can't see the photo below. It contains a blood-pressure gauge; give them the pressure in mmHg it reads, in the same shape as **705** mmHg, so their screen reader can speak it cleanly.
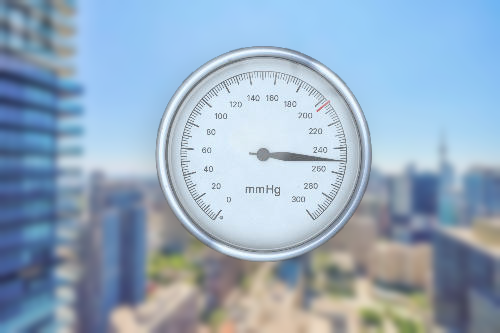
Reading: **250** mmHg
